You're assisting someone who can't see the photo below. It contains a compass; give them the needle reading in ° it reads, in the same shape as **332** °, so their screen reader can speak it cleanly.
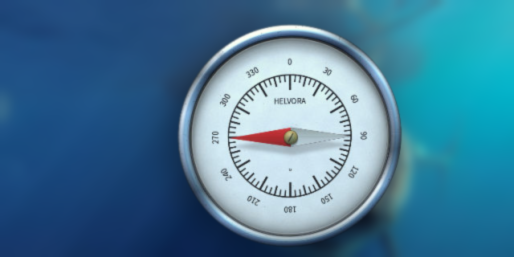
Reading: **270** °
